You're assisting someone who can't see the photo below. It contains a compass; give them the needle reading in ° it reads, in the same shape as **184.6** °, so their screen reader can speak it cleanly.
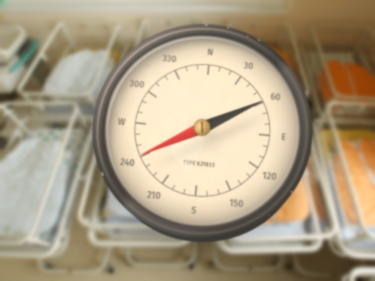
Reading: **240** °
